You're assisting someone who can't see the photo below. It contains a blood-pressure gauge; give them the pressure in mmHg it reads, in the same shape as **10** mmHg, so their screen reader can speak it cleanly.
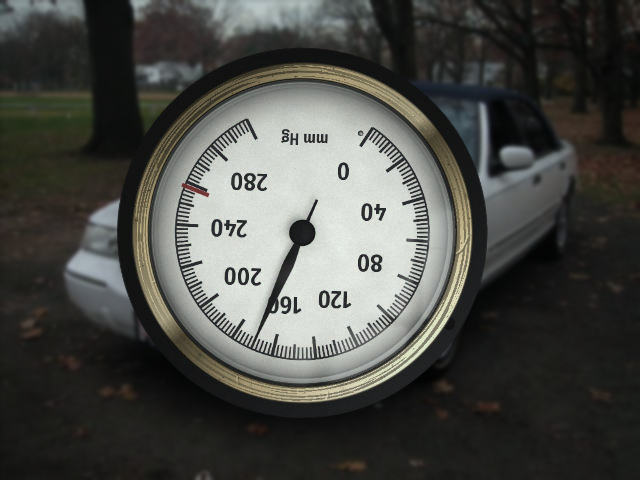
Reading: **170** mmHg
